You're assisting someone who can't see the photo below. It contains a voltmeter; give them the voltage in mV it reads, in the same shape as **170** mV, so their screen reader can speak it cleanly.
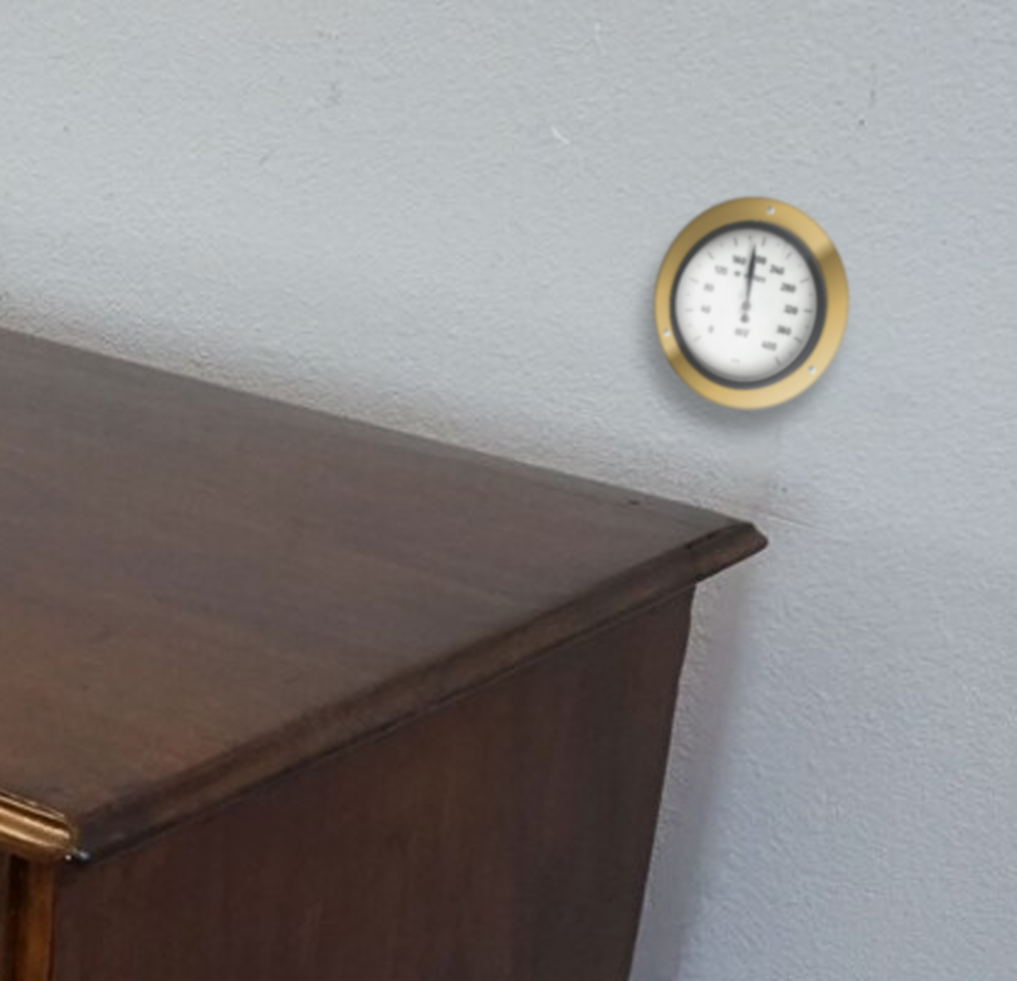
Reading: **190** mV
